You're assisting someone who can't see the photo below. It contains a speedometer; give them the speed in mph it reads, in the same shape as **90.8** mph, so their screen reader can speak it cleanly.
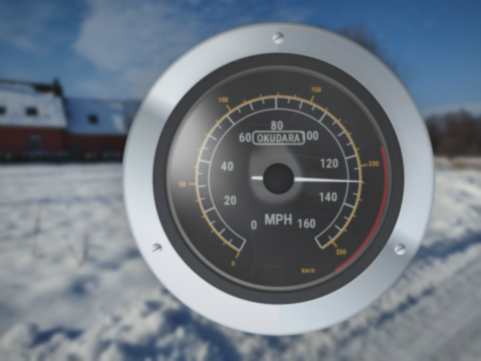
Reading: **130** mph
